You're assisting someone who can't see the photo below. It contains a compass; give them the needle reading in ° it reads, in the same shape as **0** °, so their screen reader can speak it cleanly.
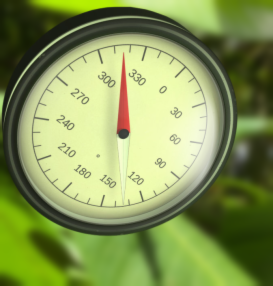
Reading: **315** °
